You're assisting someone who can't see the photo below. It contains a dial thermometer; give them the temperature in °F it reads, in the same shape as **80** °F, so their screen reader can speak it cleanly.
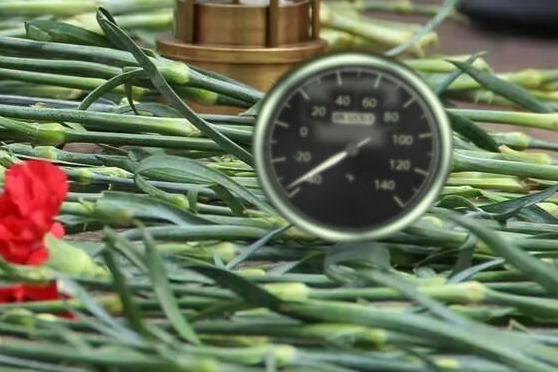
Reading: **-35** °F
